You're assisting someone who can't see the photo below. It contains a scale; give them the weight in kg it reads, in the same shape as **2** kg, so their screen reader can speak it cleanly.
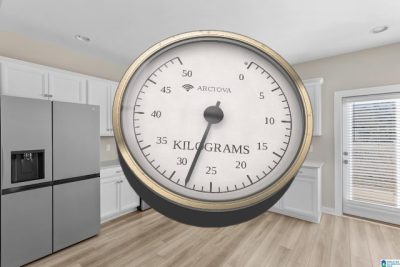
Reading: **28** kg
